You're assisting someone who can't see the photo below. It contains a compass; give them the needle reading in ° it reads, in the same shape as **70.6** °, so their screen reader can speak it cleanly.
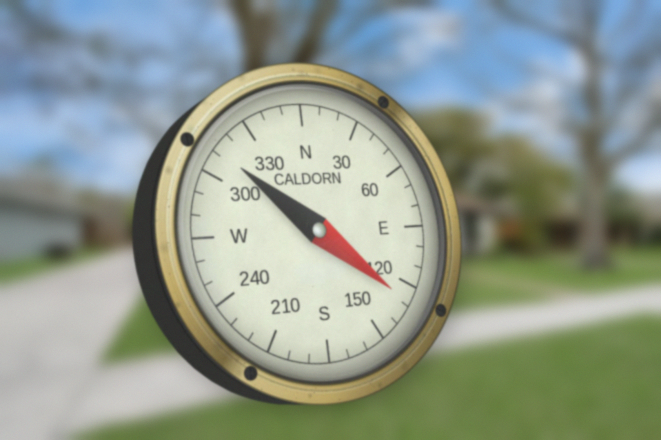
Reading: **130** °
